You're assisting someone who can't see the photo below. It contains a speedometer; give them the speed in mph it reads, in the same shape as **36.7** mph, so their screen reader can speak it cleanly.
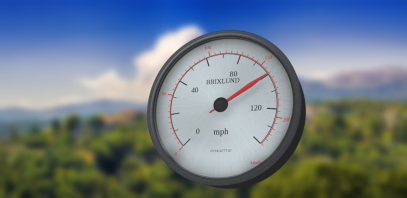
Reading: **100** mph
